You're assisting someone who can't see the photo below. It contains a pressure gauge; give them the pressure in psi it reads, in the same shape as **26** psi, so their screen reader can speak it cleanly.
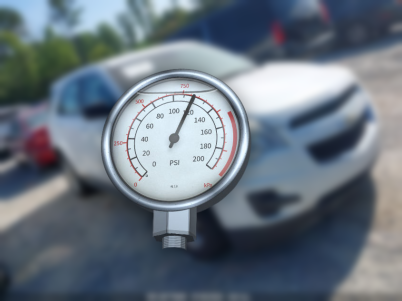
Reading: **120** psi
